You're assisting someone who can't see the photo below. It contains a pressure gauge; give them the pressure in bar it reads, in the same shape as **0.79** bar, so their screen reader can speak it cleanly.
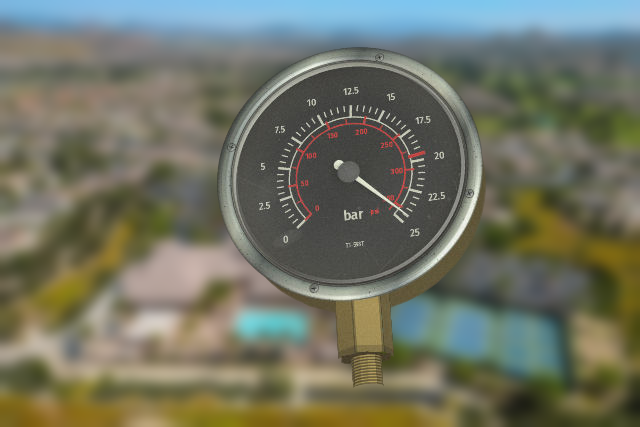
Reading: **24.5** bar
